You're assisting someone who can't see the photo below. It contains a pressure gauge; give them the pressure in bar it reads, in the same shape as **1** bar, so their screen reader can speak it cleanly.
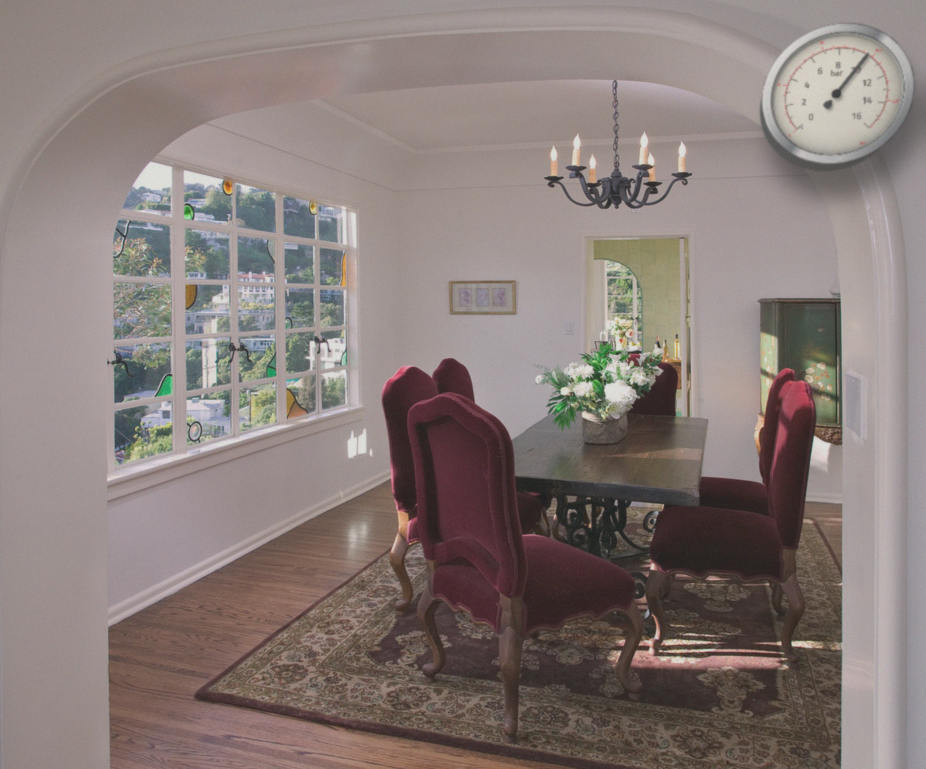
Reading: **10** bar
